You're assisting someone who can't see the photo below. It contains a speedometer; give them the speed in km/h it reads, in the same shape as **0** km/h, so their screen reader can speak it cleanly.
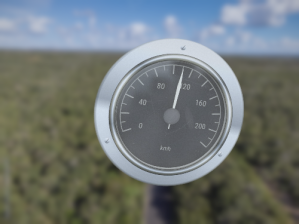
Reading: **110** km/h
